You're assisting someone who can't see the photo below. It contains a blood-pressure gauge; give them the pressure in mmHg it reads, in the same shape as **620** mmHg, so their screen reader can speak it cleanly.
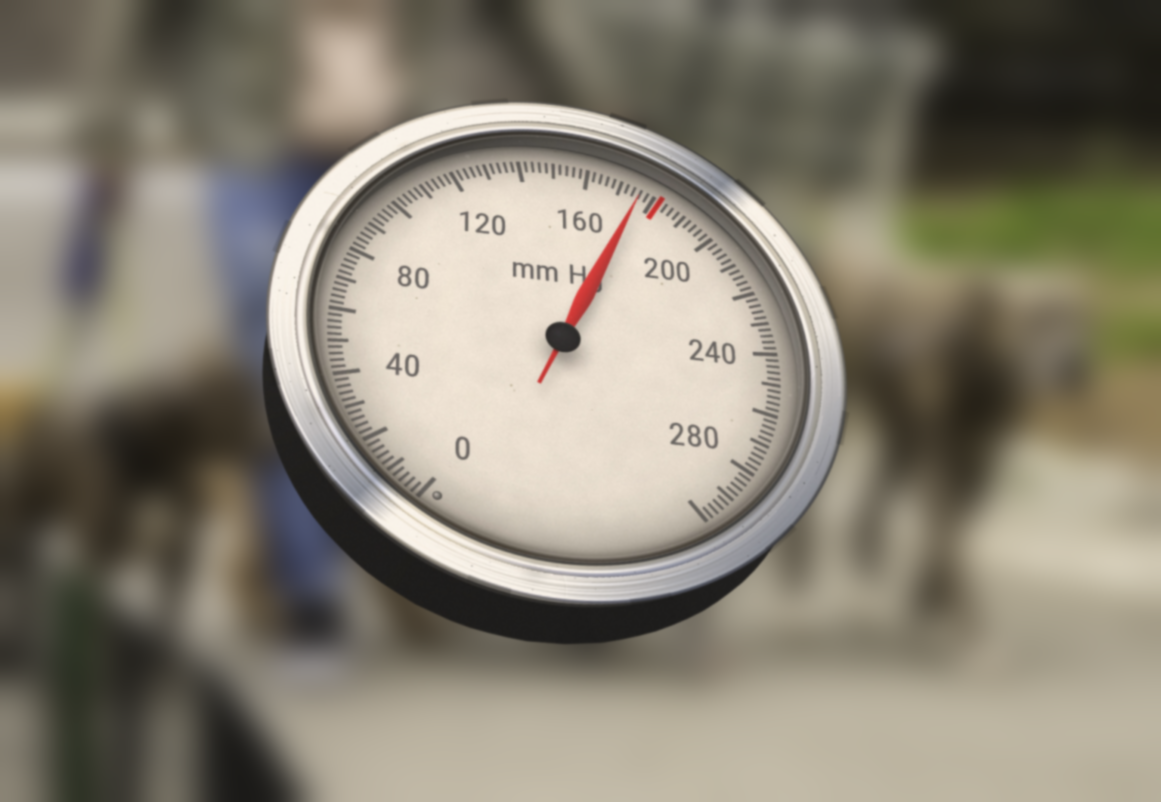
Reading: **176** mmHg
